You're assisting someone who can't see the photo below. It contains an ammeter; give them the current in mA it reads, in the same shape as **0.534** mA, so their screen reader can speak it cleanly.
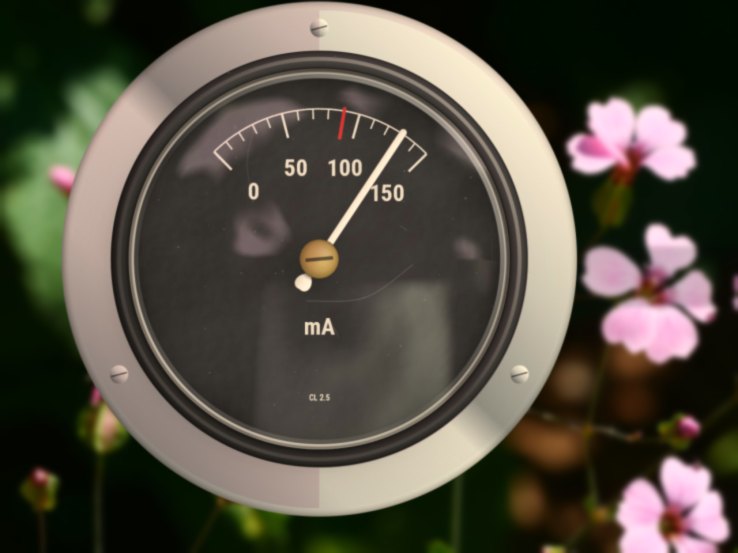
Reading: **130** mA
